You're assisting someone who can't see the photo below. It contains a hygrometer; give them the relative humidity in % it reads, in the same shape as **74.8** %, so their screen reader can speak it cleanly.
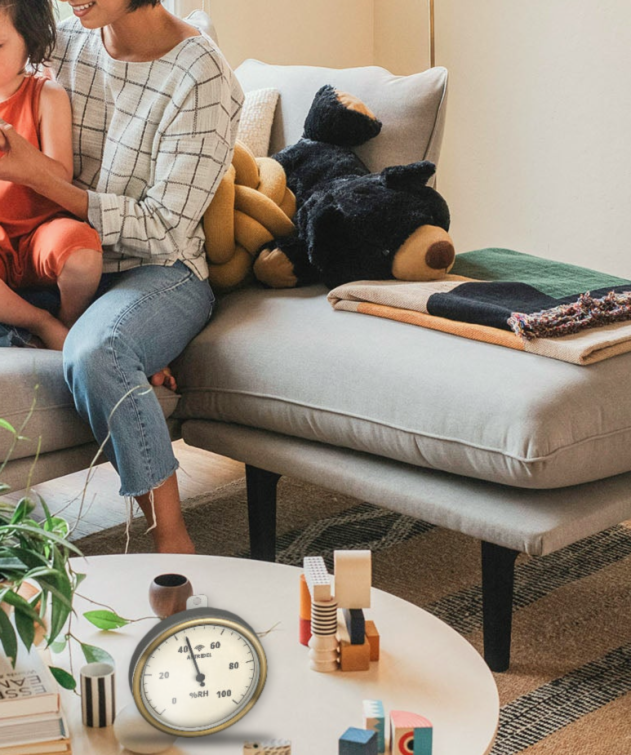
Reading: **44** %
